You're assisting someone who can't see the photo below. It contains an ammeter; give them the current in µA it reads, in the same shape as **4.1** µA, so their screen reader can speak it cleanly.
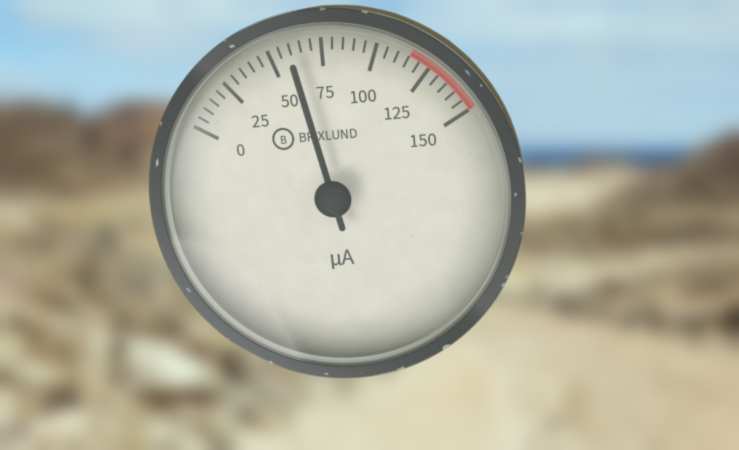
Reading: **60** µA
